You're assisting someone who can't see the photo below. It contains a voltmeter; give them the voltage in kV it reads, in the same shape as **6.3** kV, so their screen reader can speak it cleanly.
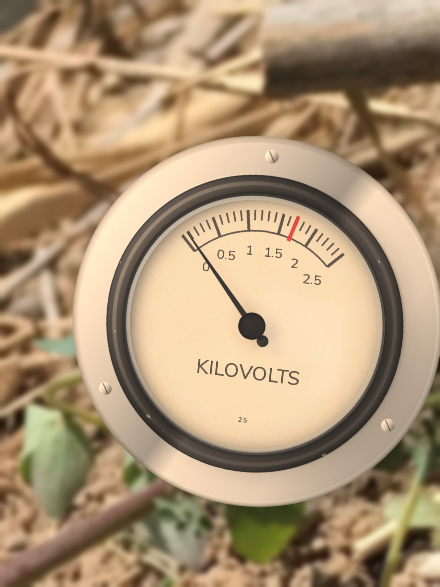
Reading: **0.1** kV
